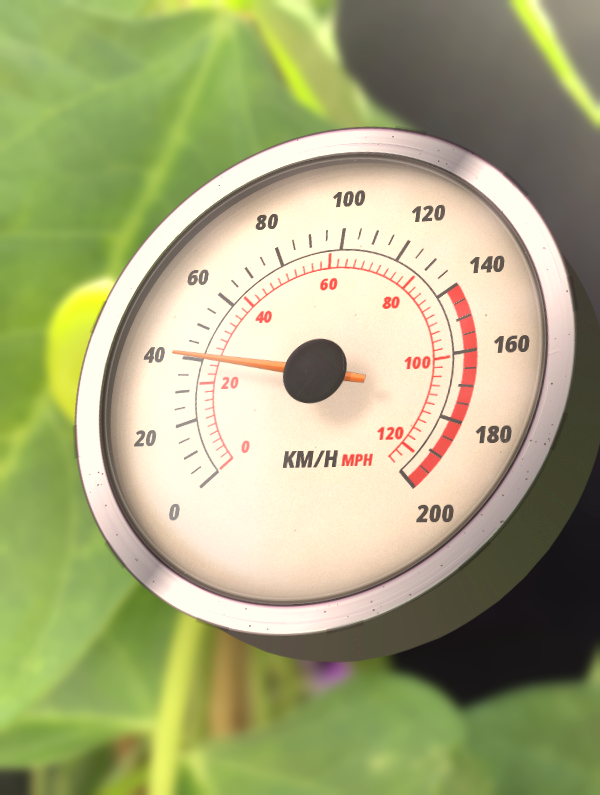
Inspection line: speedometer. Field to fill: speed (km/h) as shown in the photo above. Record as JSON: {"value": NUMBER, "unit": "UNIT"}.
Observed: {"value": 40, "unit": "km/h"}
